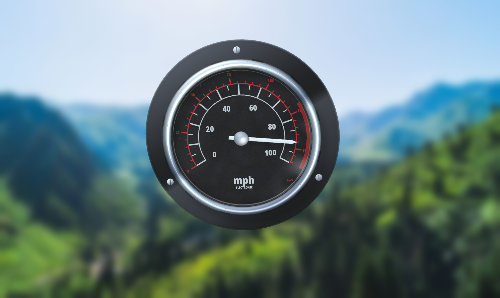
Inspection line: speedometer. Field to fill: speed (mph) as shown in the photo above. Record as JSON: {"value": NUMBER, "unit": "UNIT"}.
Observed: {"value": 90, "unit": "mph"}
